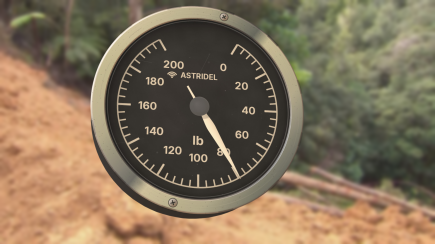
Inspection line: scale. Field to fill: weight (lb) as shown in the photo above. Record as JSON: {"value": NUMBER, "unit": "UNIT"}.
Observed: {"value": 80, "unit": "lb"}
